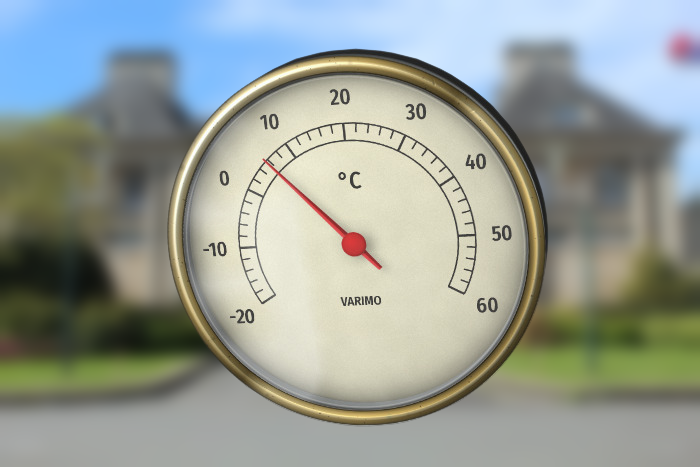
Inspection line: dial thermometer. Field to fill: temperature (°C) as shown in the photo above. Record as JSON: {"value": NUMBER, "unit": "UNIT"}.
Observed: {"value": 6, "unit": "°C"}
